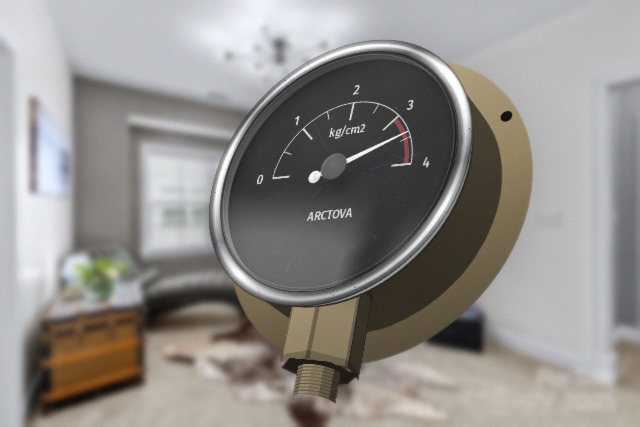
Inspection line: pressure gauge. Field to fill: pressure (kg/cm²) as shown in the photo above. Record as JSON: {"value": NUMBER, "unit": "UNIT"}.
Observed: {"value": 3.5, "unit": "kg/cm²"}
